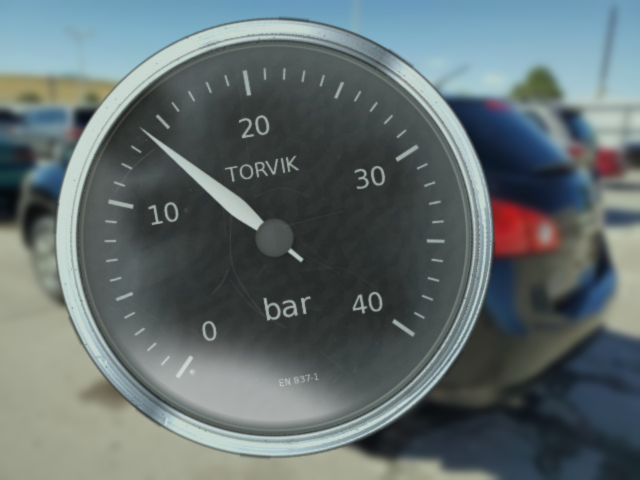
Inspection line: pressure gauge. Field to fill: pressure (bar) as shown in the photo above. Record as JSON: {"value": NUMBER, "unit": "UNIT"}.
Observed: {"value": 14, "unit": "bar"}
